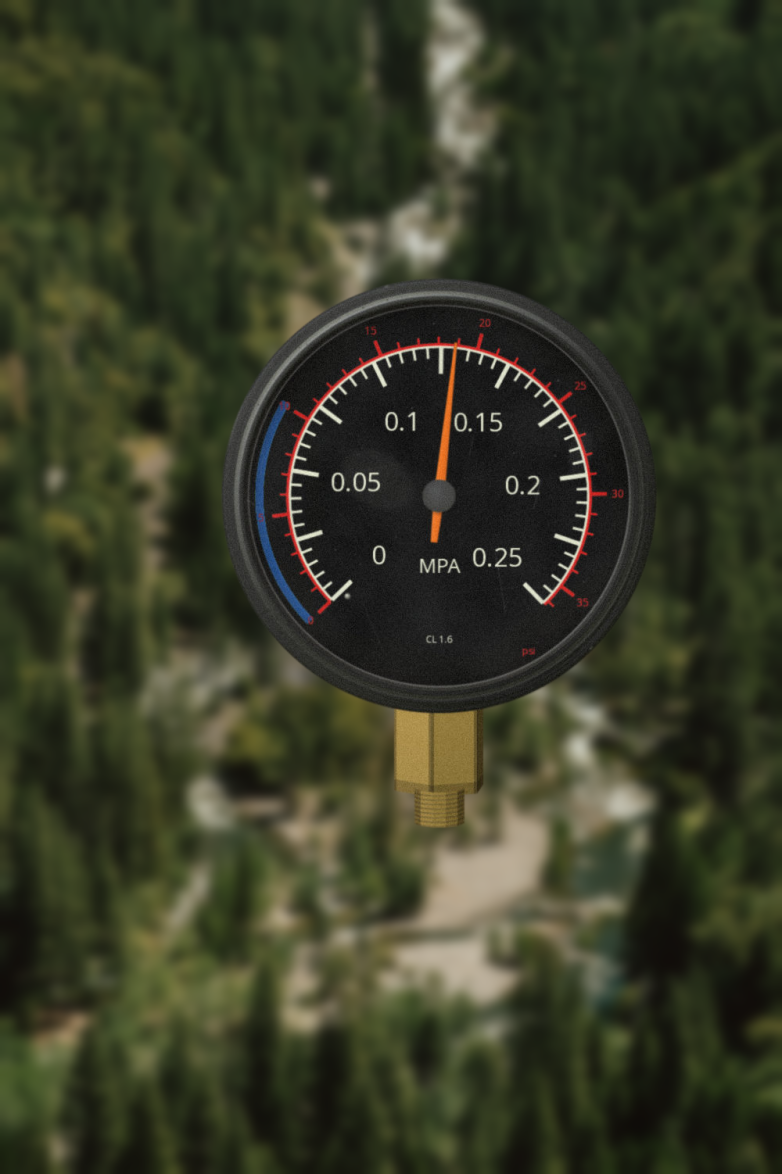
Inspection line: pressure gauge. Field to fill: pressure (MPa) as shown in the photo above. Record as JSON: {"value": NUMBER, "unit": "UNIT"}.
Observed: {"value": 0.13, "unit": "MPa"}
